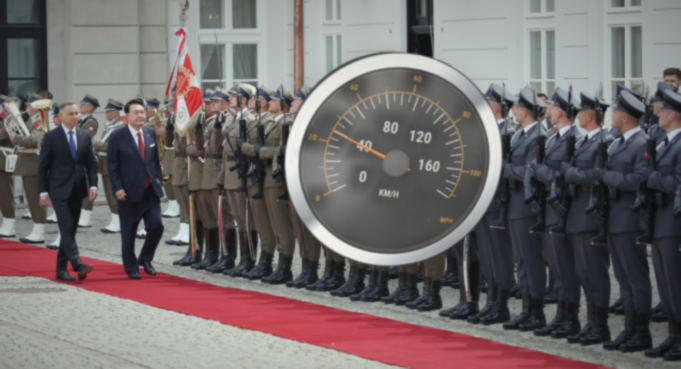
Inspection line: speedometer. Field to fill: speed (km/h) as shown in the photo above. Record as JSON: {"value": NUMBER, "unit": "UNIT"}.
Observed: {"value": 40, "unit": "km/h"}
